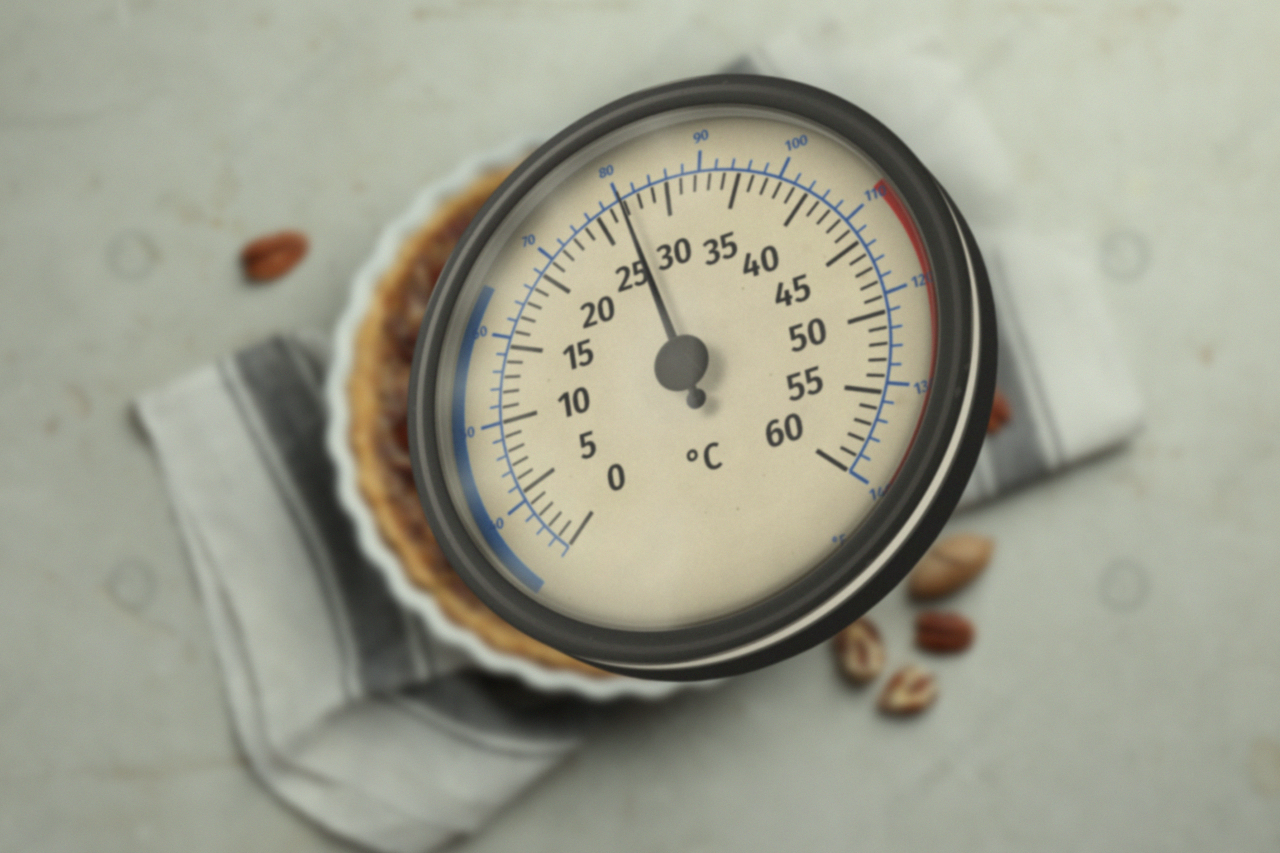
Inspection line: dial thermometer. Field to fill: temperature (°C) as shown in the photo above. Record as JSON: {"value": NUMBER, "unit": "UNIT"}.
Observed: {"value": 27, "unit": "°C"}
